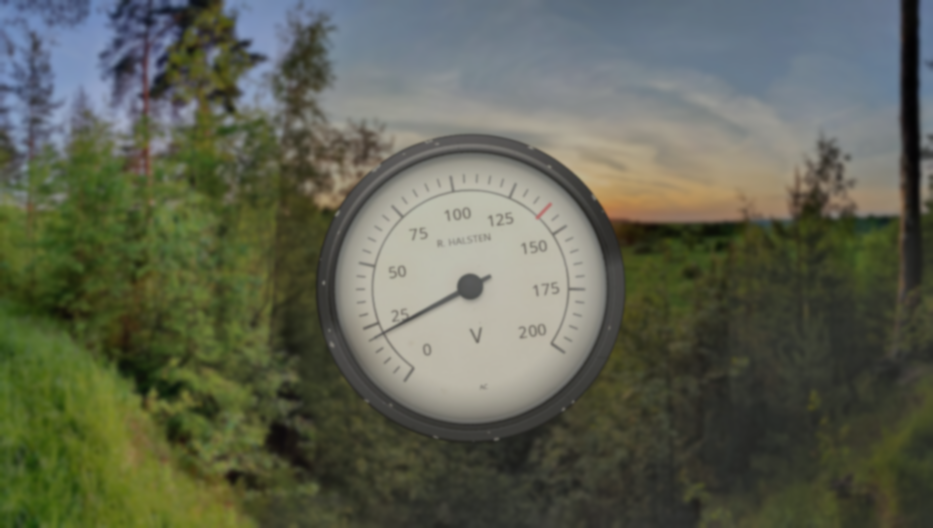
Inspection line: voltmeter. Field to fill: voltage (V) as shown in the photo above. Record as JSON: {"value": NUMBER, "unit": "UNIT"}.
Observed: {"value": 20, "unit": "V"}
